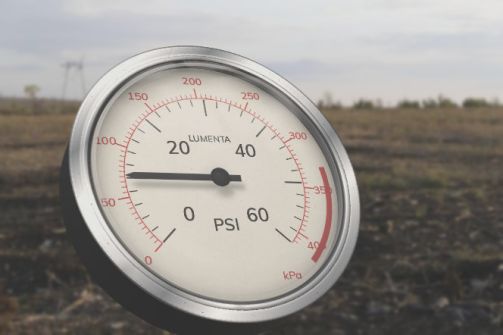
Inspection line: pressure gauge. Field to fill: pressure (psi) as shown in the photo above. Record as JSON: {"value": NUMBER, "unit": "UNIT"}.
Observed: {"value": 10, "unit": "psi"}
